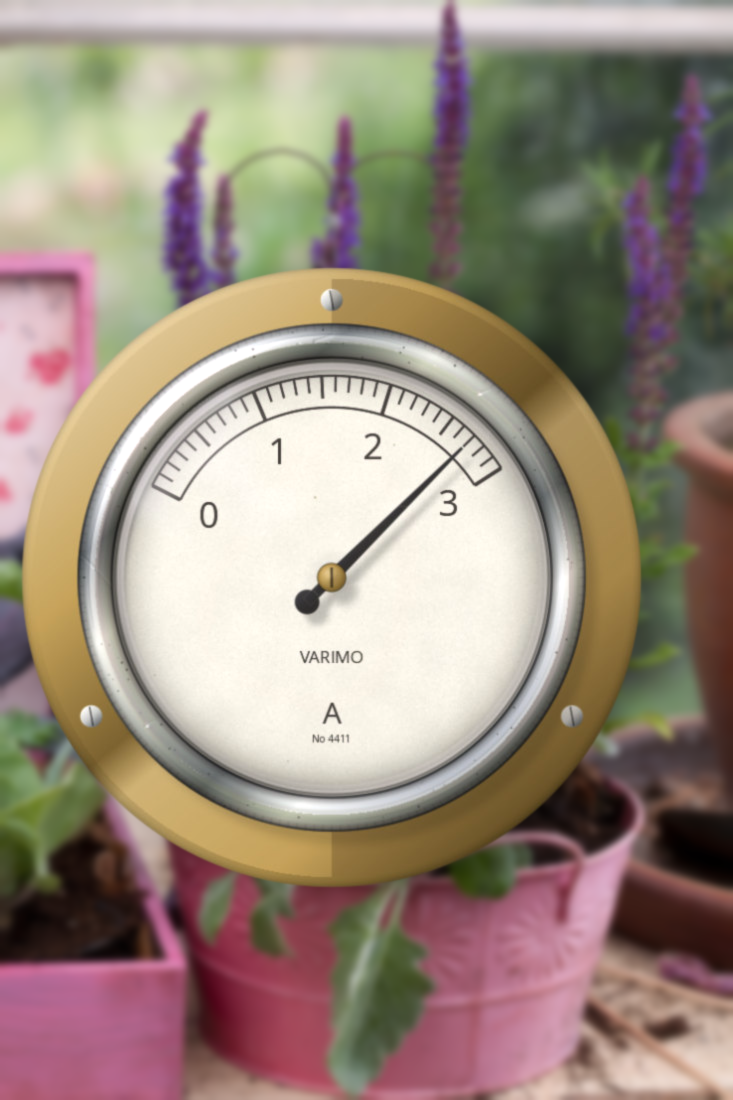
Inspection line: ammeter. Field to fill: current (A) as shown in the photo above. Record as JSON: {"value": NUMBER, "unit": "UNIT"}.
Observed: {"value": 2.7, "unit": "A"}
